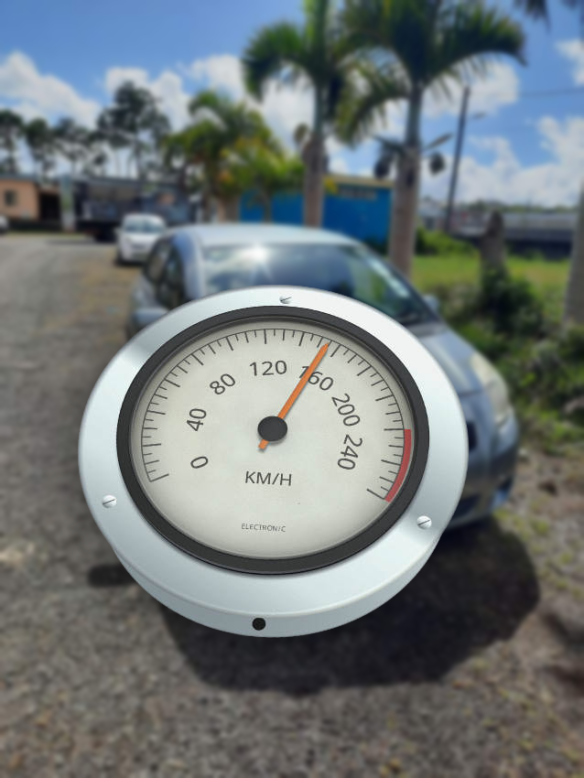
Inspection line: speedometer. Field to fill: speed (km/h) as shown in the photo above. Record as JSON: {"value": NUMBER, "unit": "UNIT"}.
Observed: {"value": 155, "unit": "km/h"}
